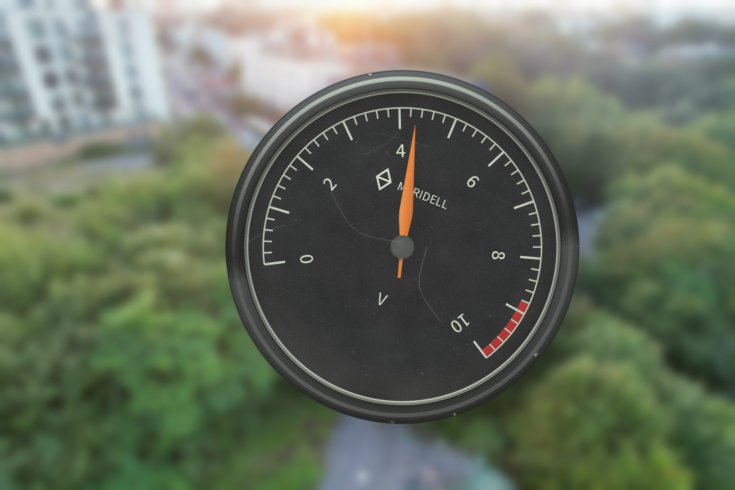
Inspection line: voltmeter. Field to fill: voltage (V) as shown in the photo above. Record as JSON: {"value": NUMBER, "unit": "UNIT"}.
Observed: {"value": 4.3, "unit": "V"}
